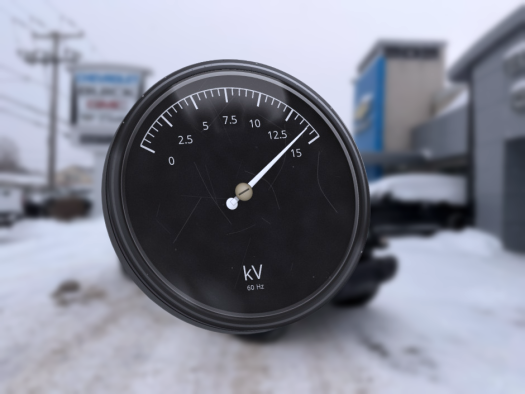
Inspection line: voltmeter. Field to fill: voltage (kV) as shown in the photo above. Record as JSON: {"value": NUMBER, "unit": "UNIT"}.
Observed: {"value": 14, "unit": "kV"}
